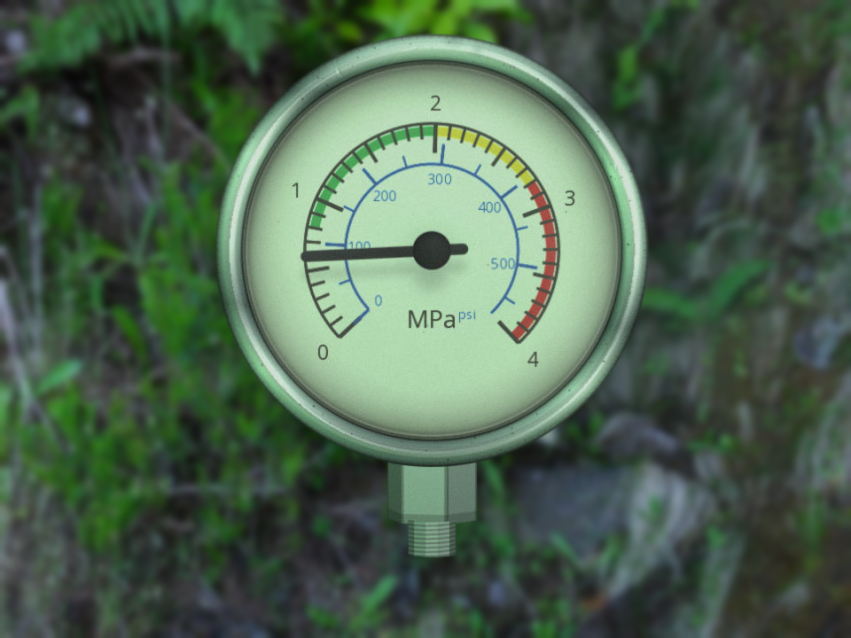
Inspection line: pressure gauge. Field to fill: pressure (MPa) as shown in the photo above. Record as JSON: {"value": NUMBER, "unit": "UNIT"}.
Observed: {"value": 0.6, "unit": "MPa"}
